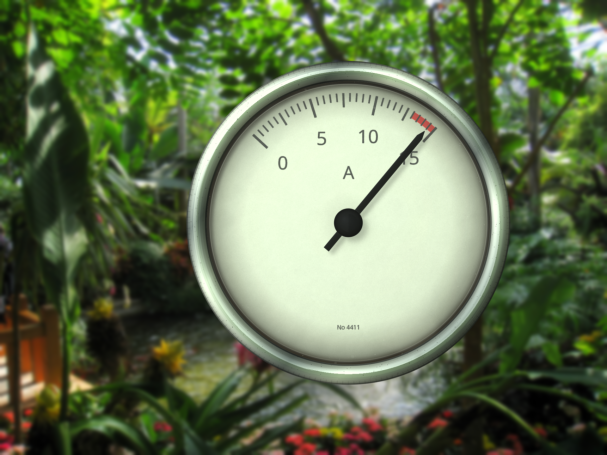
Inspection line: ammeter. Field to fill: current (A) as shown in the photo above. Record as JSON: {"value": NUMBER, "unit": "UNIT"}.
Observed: {"value": 14.5, "unit": "A"}
